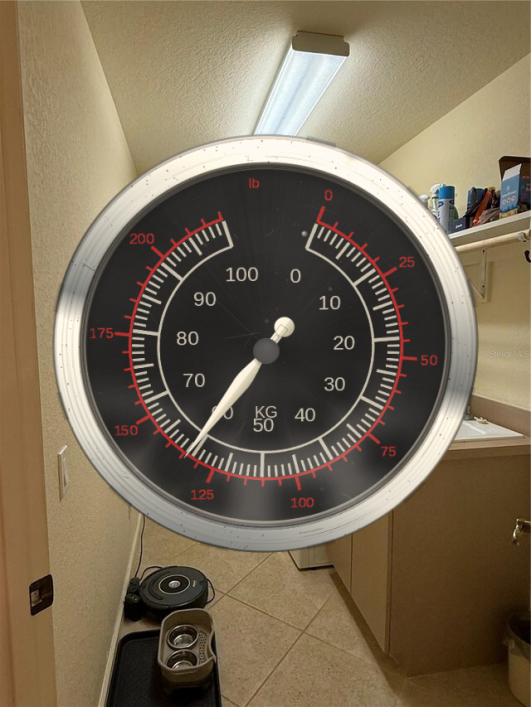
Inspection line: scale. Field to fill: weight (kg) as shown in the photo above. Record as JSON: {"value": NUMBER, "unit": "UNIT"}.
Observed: {"value": 61, "unit": "kg"}
